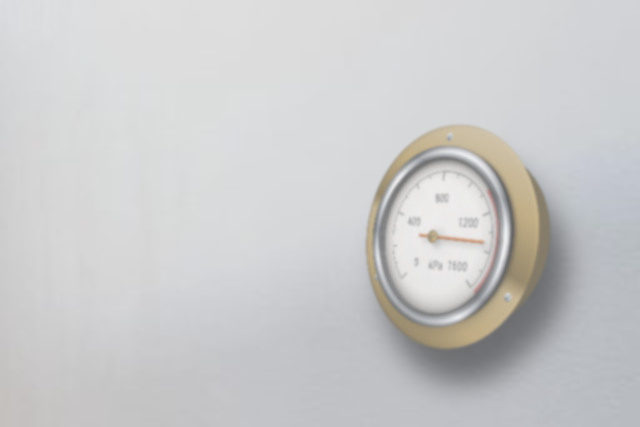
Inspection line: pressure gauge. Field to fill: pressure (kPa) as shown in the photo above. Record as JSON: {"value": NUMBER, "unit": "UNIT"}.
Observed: {"value": 1350, "unit": "kPa"}
